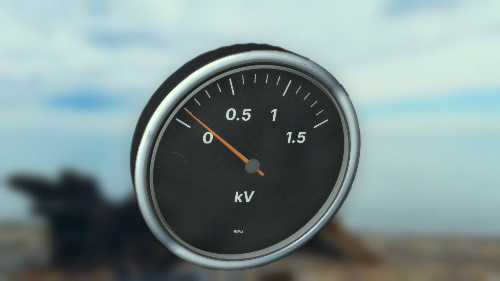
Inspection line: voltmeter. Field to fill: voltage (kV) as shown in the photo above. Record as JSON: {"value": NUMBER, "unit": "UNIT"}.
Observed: {"value": 0.1, "unit": "kV"}
